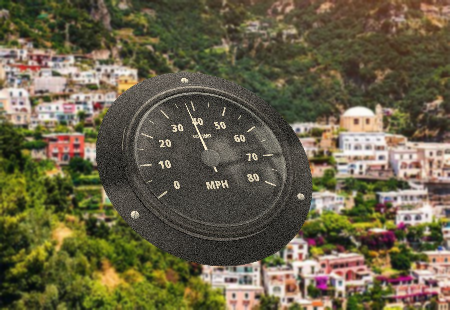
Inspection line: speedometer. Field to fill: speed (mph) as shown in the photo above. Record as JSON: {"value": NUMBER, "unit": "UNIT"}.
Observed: {"value": 37.5, "unit": "mph"}
